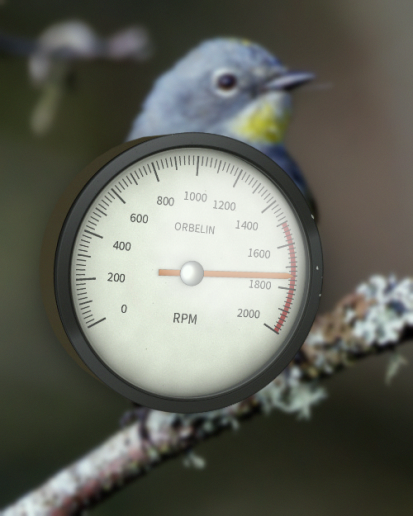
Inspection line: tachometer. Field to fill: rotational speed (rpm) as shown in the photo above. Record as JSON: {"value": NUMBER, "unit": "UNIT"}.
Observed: {"value": 1740, "unit": "rpm"}
